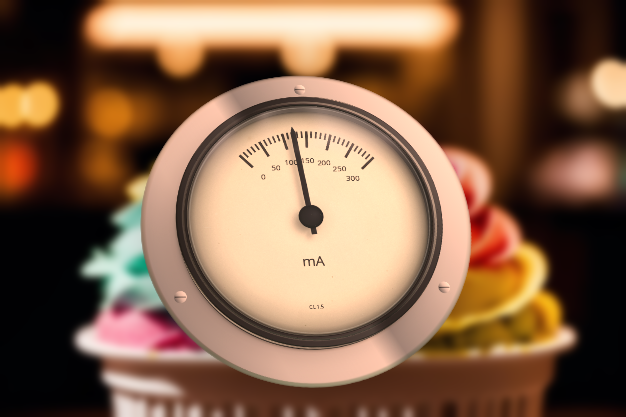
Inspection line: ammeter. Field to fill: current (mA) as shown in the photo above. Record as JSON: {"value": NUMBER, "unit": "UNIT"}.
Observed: {"value": 120, "unit": "mA"}
